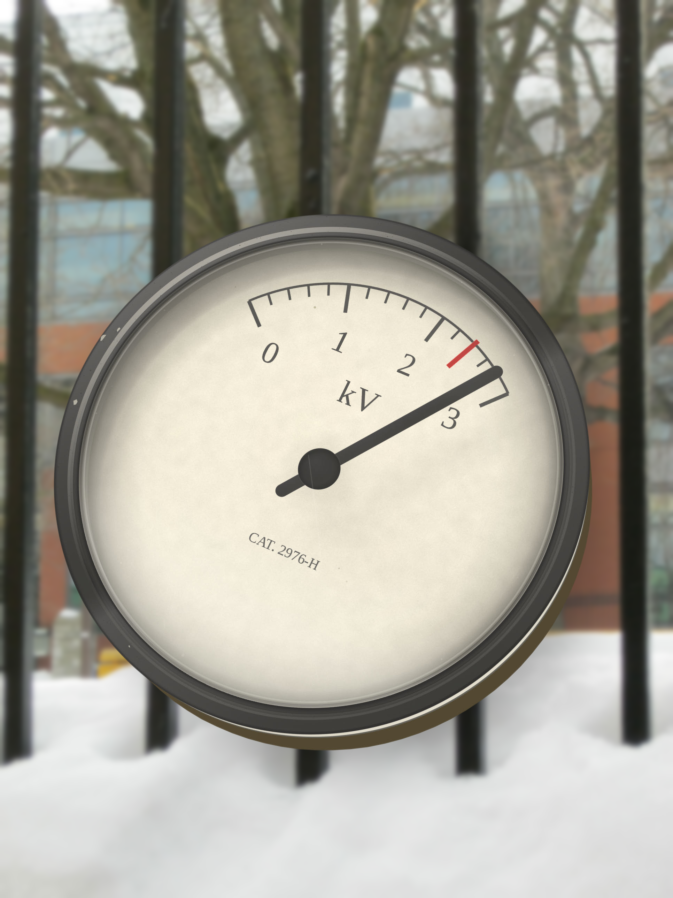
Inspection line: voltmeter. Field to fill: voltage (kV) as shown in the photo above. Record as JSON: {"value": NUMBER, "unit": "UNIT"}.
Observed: {"value": 2.8, "unit": "kV"}
